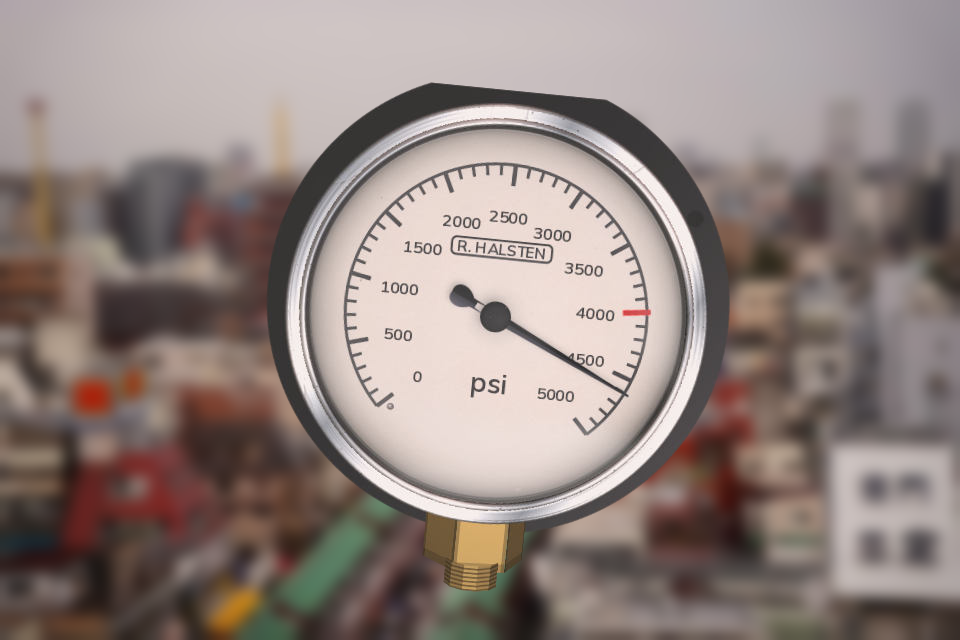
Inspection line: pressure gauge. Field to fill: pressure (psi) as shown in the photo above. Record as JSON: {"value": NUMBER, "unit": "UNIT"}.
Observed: {"value": 4600, "unit": "psi"}
